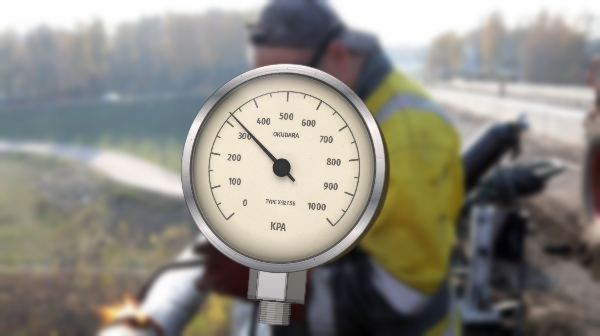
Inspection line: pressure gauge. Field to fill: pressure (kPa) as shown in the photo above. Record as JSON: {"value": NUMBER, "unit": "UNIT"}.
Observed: {"value": 325, "unit": "kPa"}
